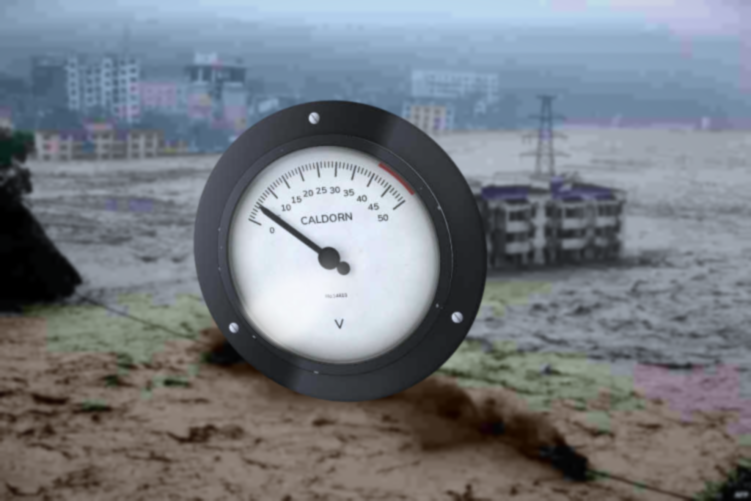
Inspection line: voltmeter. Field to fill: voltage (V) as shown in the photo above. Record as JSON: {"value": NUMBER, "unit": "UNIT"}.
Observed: {"value": 5, "unit": "V"}
